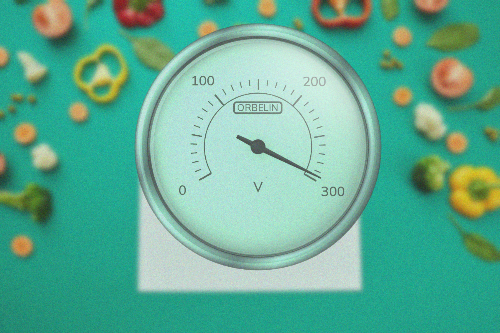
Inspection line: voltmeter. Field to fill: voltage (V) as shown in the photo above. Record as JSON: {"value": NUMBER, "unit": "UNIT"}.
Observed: {"value": 295, "unit": "V"}
